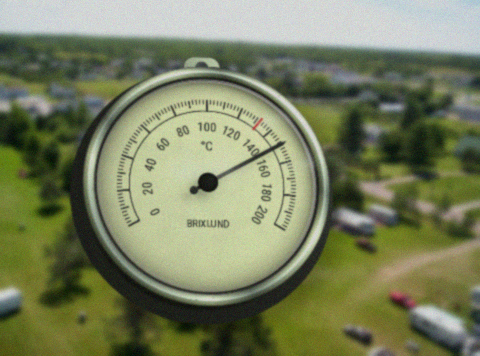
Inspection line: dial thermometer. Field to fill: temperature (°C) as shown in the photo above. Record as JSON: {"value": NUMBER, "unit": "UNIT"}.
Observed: {"value": 150, "unit": "°C"}
